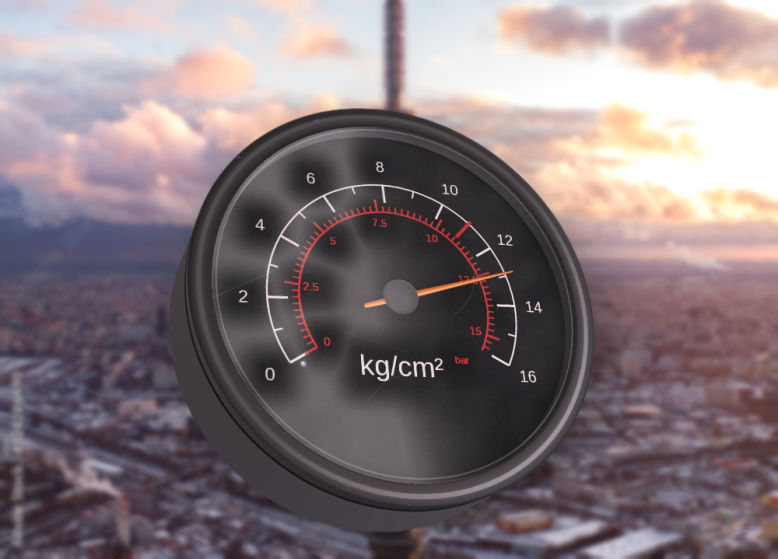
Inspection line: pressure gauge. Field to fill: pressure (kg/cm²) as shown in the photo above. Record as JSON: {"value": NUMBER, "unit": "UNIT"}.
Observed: {"value": 13, "unit": "kg/cm²"}
